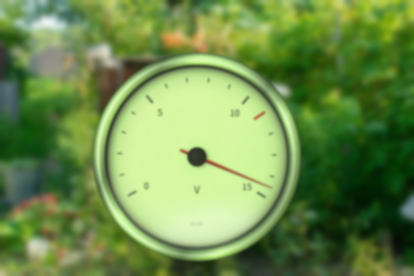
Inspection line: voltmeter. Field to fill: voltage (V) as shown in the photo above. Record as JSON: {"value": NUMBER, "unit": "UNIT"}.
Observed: {"value": 14.5, "unit": "V"}
